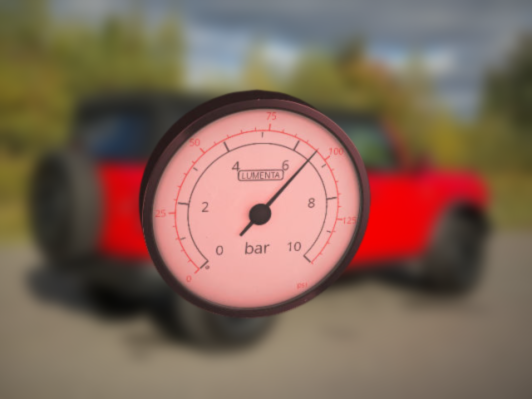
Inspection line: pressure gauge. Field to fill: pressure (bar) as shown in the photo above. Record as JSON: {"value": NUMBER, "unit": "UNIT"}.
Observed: {"value": 6.5, "unit": "bar"}
